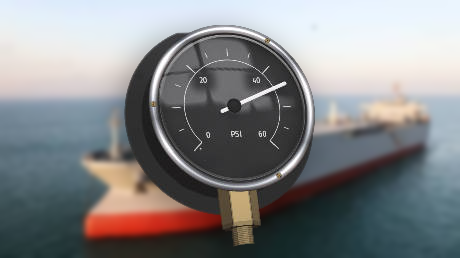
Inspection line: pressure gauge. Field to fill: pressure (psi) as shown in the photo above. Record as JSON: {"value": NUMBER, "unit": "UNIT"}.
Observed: {"value": 45, "unit": "psi"}
